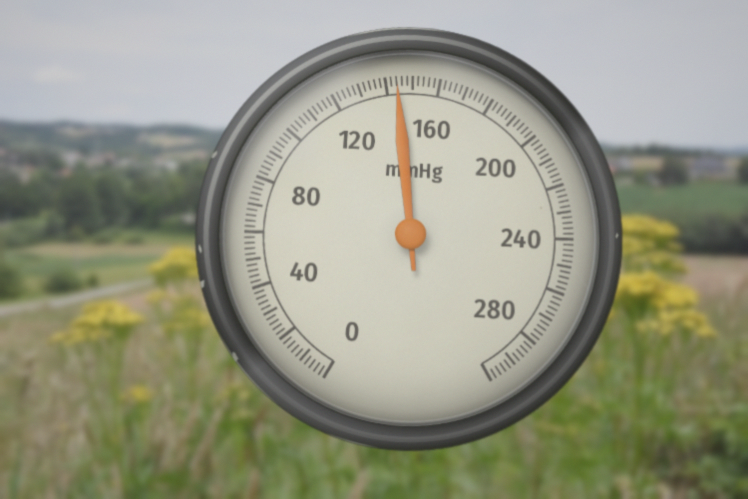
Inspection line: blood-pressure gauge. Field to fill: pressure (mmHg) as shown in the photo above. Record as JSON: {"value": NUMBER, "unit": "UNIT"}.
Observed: {"value": 144, "unit": "mmHg"}
